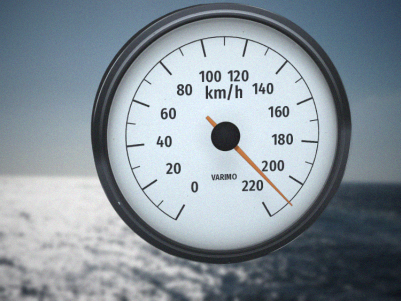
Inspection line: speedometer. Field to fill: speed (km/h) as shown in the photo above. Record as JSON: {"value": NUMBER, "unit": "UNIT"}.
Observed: {"value": 210, "unit": "km/h"}
